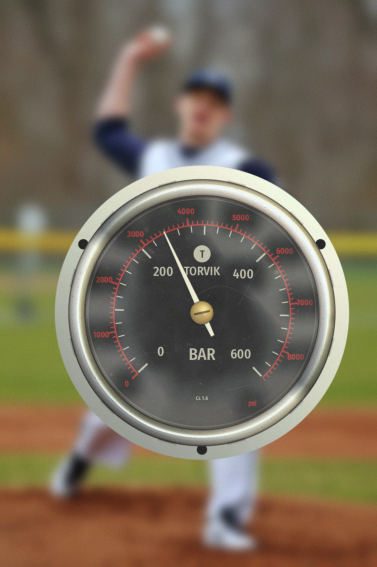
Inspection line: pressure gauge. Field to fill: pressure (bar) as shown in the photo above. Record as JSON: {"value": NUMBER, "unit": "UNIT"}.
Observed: {"value": 240, "unit": "bar"}
